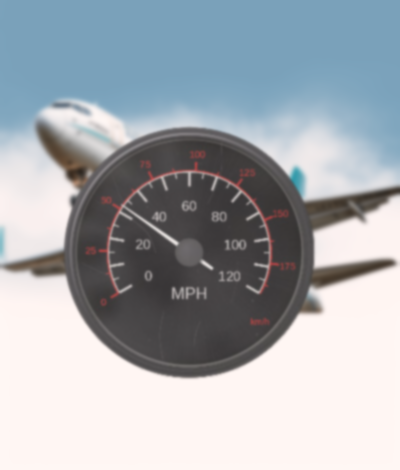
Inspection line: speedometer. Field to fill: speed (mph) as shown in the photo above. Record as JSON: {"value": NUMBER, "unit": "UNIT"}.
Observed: {"value": 32.5, "unit": "mph"}
